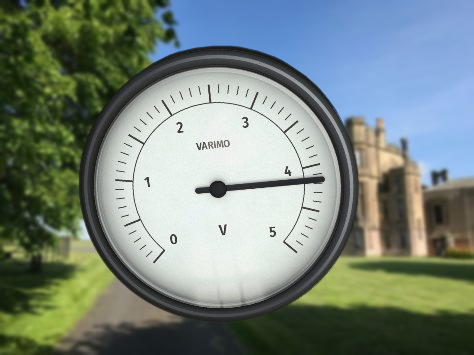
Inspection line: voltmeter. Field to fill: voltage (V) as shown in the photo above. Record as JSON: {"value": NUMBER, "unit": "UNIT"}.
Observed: {"value": 4.15, "unit": "V"}
